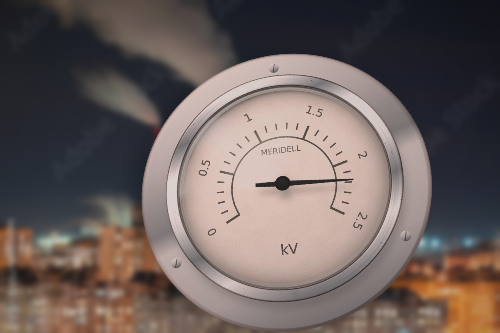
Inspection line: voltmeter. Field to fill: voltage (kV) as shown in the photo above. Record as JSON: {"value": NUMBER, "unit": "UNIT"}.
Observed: {"value": 2.2, "unit": "kV"}
